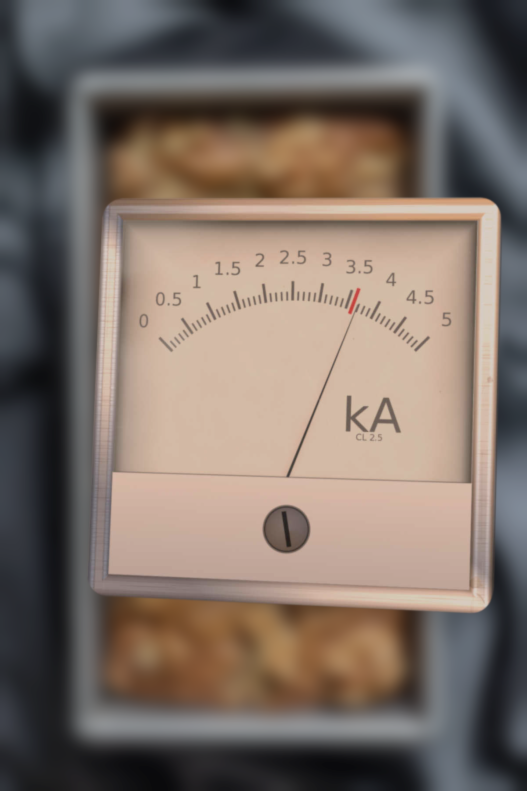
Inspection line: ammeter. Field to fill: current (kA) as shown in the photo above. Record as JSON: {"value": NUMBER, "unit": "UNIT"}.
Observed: {"value": 3.7, "unit": "kA"}
